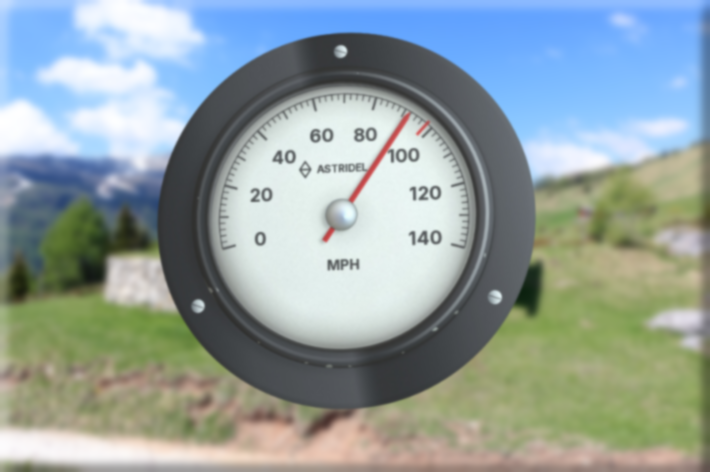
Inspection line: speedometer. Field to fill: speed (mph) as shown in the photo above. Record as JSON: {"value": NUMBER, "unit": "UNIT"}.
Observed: {"value": 92, "unit": "mph"}
